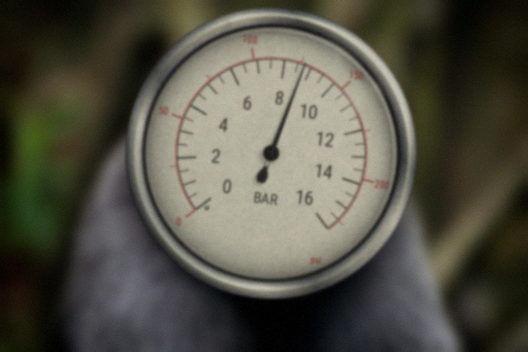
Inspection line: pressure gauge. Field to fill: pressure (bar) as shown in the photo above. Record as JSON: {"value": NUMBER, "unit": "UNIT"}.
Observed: {"value": 8.75, "unit": "bar"}
